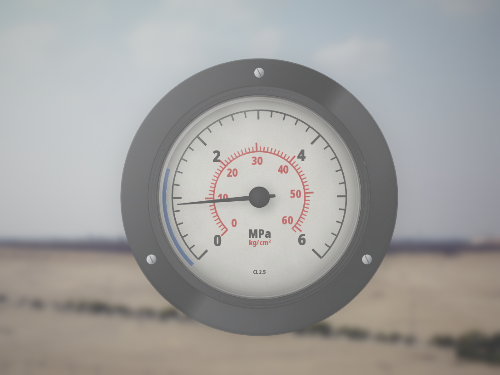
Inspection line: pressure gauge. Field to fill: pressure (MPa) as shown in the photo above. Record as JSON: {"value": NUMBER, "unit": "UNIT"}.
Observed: {"value": 0.9, "unit": "MPa"}
